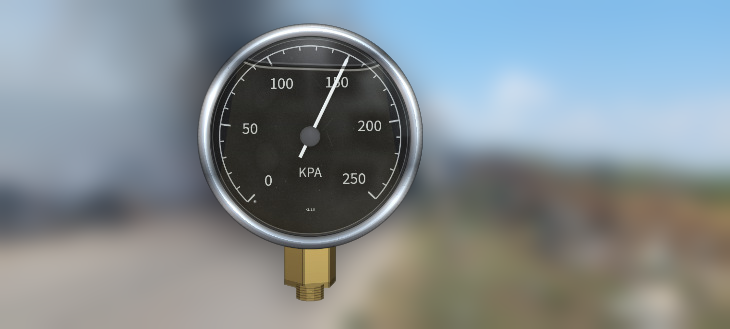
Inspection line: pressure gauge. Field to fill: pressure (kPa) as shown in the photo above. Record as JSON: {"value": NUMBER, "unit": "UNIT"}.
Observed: {"value": 150, "unit": "kPa"}
